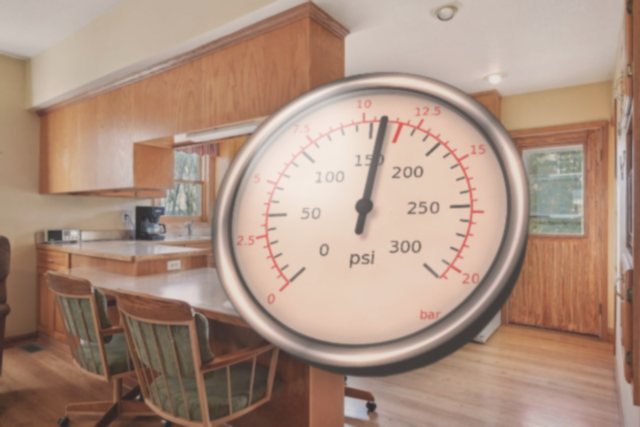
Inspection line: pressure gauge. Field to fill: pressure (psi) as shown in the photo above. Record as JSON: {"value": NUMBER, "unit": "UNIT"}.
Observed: {"value": 160, "unit": "psi"}
